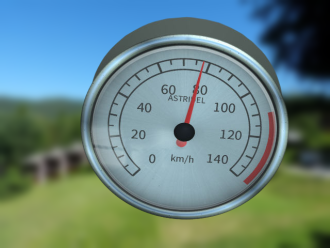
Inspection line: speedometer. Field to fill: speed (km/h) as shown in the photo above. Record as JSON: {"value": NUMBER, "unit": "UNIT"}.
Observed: {"value": 77.5, "unit": "km/h"}
